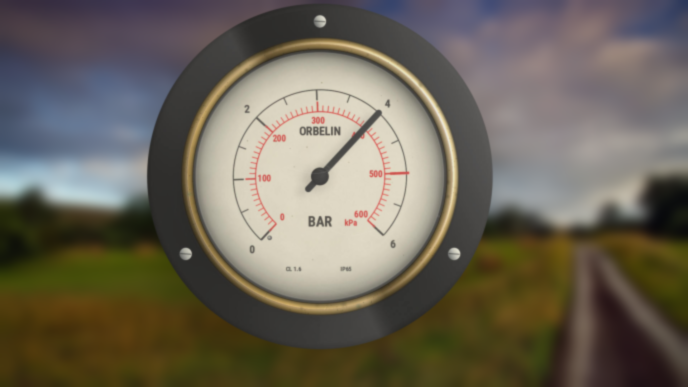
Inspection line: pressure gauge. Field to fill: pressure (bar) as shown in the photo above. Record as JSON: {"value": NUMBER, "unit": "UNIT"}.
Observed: {"value": 4, "unit": "bar"}
